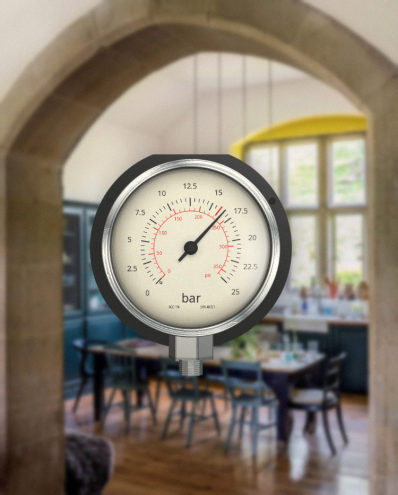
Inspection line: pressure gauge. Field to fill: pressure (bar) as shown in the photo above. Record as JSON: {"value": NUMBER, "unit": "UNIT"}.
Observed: {"value": 16.5, "unit": "bar"}
